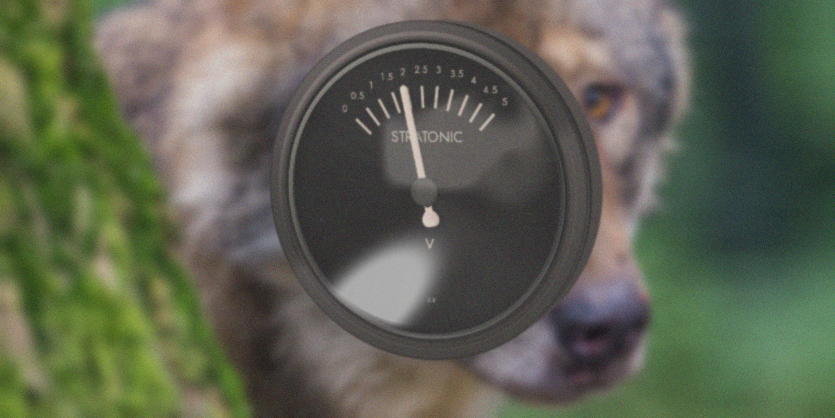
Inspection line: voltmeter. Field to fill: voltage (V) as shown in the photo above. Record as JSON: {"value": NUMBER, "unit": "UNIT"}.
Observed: {"value": 2, "unit": "V"}
